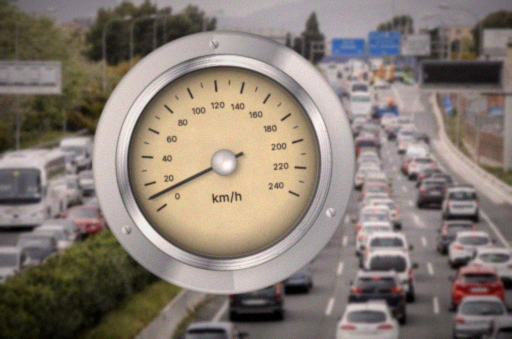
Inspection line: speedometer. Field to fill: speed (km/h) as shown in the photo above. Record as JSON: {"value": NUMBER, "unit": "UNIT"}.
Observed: {"value": 10, "unit": "km/h"}
